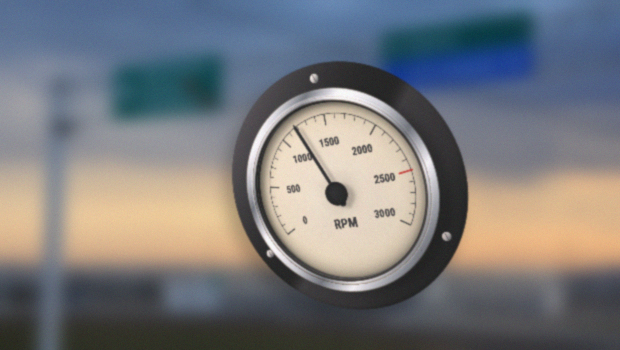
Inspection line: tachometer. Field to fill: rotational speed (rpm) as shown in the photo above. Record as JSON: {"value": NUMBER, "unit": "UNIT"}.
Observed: {"value": 1200, "unit": "rpm"}
